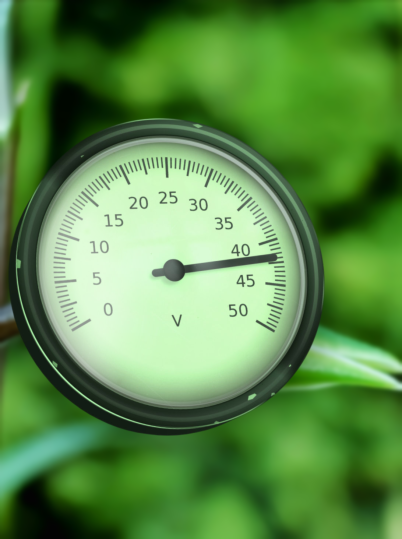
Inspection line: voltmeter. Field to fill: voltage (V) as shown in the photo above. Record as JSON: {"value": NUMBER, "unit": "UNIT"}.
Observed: {"value": 42, "unit": "V"}
